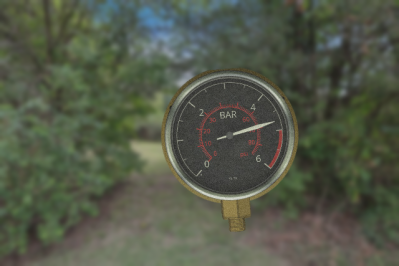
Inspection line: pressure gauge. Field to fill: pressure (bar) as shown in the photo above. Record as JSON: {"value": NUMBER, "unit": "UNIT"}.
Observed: {"value": 4.75, "unit": "bar"}
